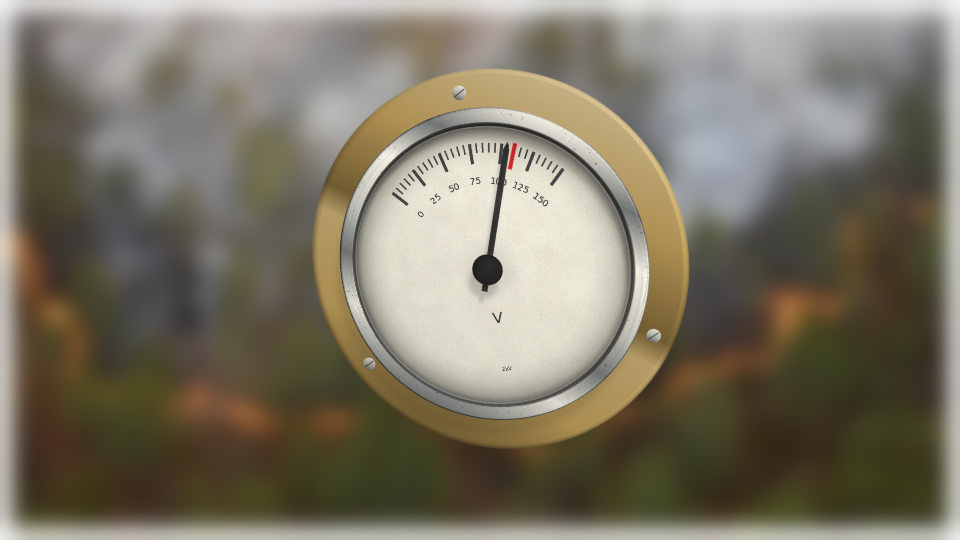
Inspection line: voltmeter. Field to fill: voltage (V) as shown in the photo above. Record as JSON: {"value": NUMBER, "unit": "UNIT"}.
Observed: {"value": 105, "unit": "V"}
